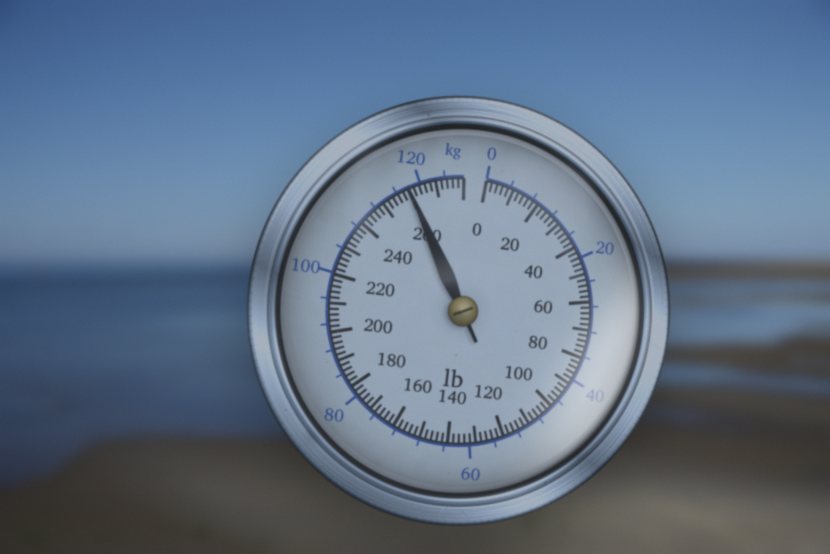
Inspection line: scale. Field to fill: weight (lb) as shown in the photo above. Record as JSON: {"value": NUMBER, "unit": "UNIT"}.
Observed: {"value": 260, "unit": "lb"}
